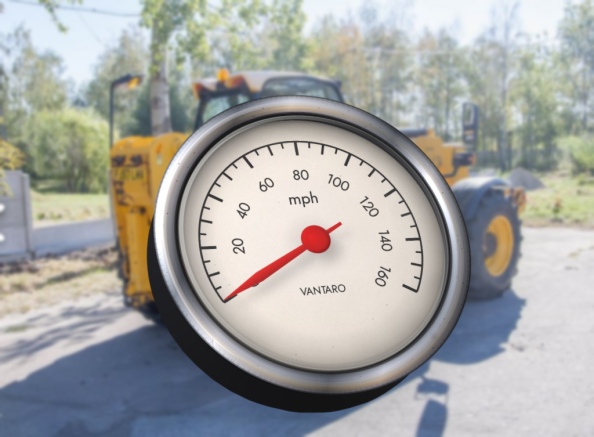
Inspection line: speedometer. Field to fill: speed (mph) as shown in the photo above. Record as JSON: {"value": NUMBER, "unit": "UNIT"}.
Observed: {"value": 0, "unit": "mph"}
